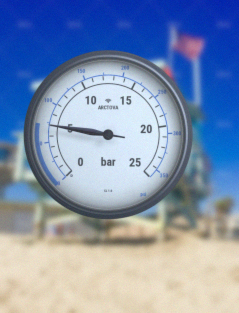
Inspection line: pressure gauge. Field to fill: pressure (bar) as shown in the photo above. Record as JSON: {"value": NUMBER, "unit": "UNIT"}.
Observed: {"value": 5, "unit": "bar"}
